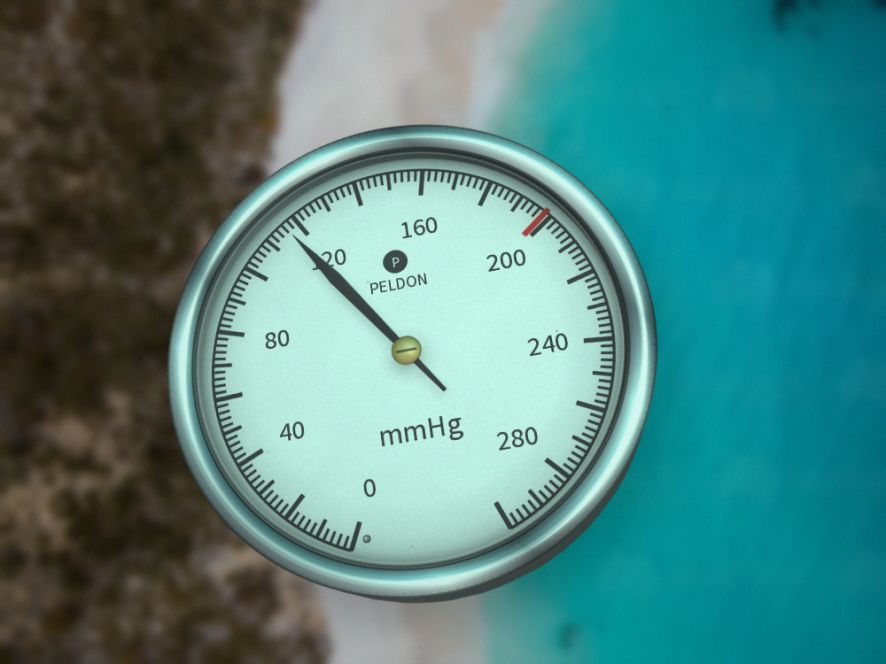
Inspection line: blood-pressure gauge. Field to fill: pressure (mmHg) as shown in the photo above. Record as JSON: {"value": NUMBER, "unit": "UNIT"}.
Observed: {"value": 116, "unit": "mmHg"}
